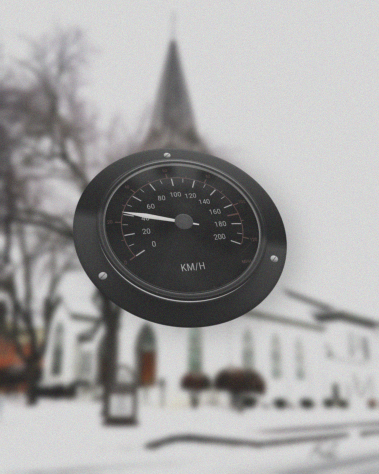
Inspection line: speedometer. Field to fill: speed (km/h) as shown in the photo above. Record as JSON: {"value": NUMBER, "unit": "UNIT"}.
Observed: {"value": 40, "unit": "km/h"}
